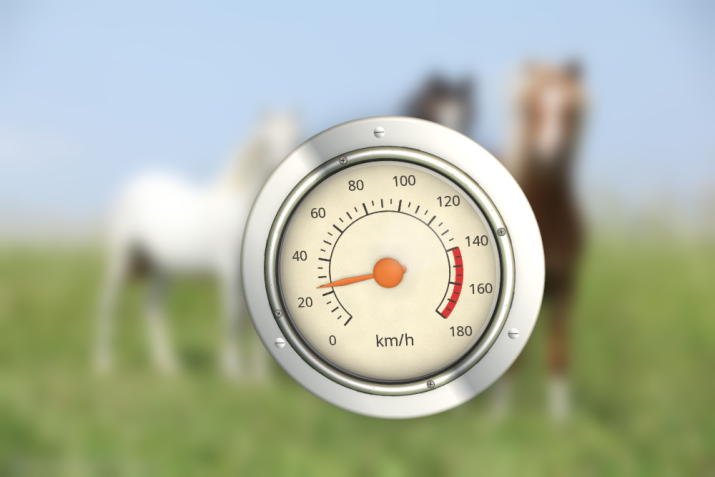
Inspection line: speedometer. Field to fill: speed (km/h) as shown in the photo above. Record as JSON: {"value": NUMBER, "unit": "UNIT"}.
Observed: {"value": 25, "unit": "km/h"}
